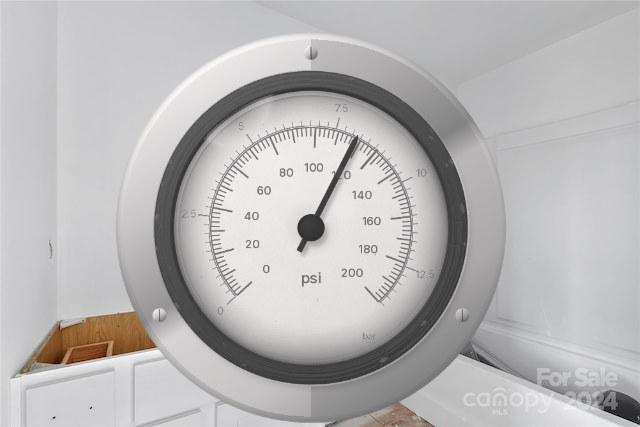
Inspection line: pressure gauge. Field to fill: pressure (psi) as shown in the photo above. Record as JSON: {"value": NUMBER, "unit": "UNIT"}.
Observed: {"value": 118, "unit": "psi"}
